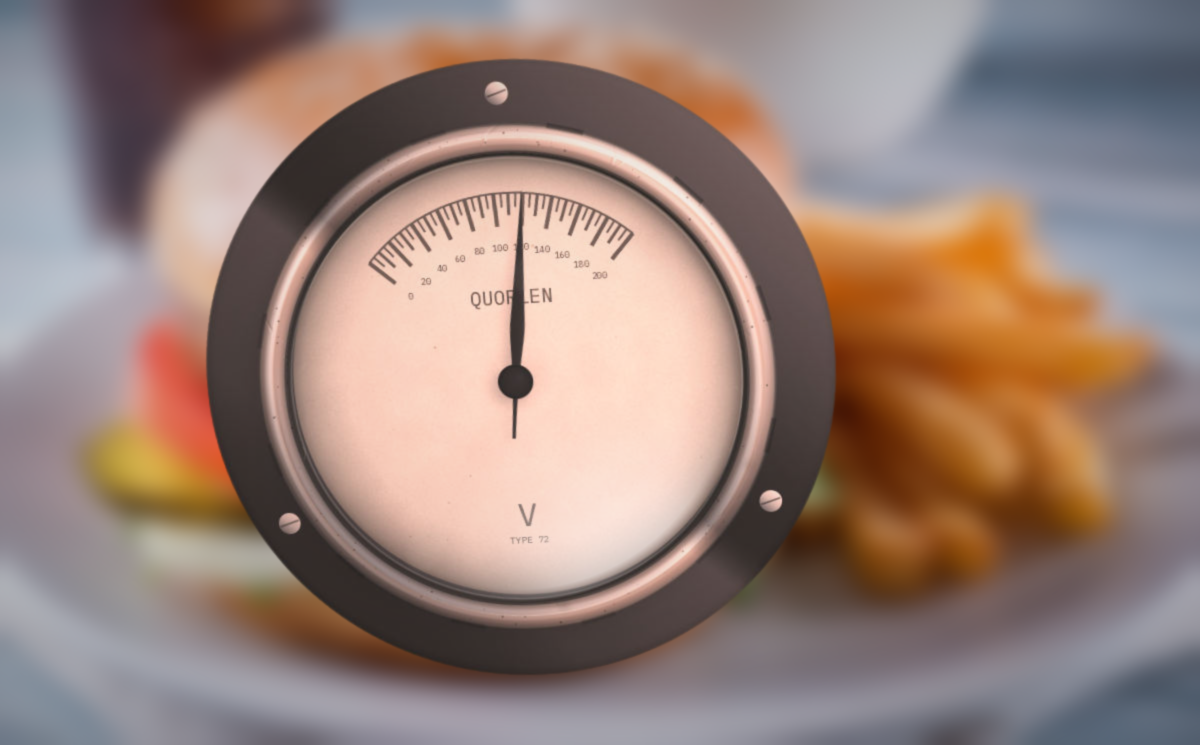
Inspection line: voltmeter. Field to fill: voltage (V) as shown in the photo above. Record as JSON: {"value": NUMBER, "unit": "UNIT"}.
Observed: {"value": 120, "unit": "V"}
